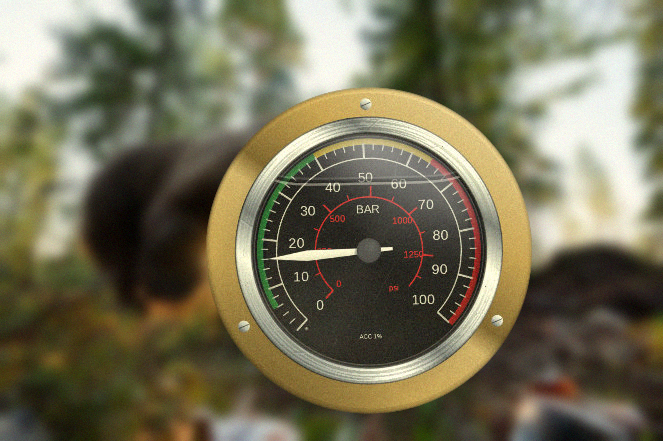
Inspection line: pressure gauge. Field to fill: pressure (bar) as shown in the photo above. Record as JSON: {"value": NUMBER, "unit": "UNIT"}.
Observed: {"value": 16, "unit": "bar"}
